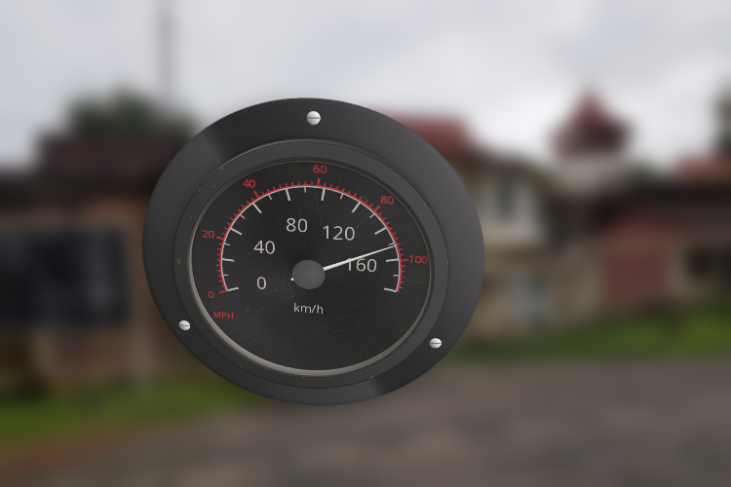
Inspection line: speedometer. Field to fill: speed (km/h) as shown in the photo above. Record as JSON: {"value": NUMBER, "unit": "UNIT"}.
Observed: {"value": 150, "unit": "km/h"}
